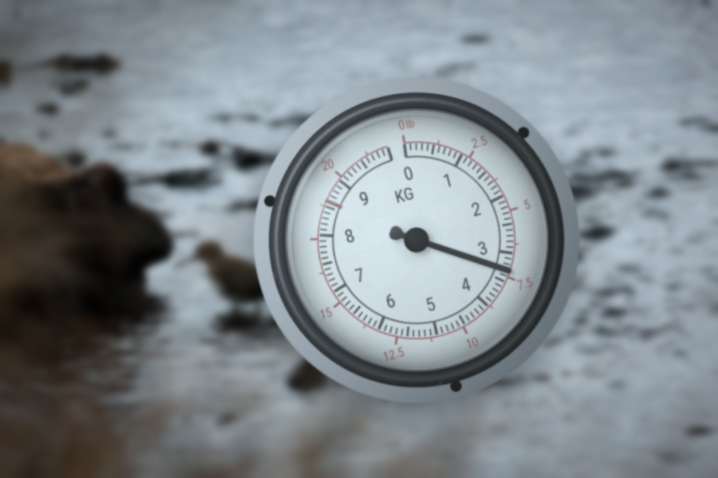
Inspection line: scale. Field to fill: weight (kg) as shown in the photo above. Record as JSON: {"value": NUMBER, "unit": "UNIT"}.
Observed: {"value": 3.3, "unit": "kg"}
